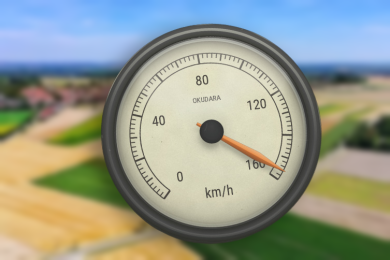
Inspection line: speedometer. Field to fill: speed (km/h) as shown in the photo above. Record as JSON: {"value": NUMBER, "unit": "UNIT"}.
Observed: {"value": 156, "unit": "km/h"}
